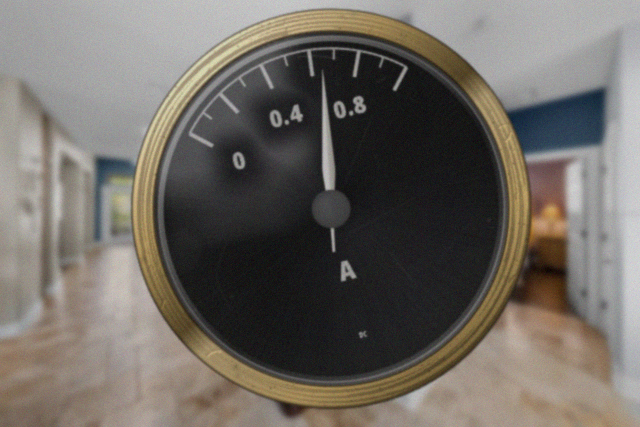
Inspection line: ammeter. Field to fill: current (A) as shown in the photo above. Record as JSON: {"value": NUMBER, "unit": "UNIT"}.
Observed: {"value": 0.65, "unit": "A"}
